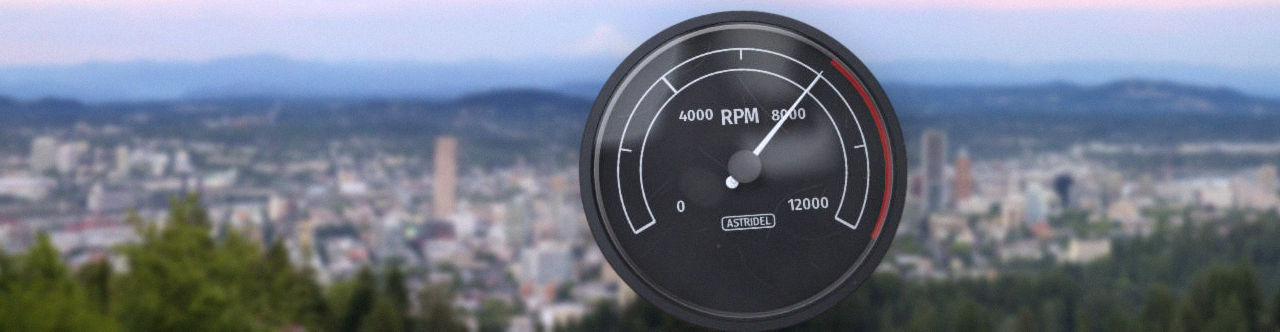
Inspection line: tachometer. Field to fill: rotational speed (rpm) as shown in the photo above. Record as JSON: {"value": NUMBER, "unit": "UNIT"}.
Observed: {"value": 8000, "unit": "rpm"}
